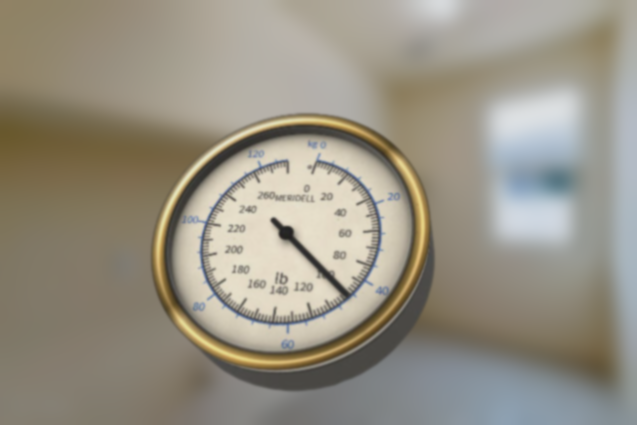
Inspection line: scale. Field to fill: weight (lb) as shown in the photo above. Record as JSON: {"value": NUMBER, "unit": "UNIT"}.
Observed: {"value": 100, "unit": "lb"}
